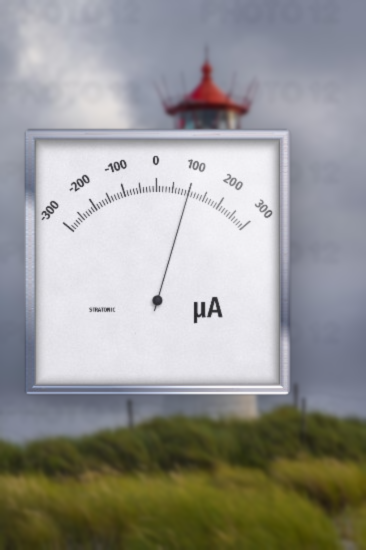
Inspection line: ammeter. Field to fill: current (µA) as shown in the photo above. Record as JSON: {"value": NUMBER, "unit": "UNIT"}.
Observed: {"value": 100, "unit": "µA"}
